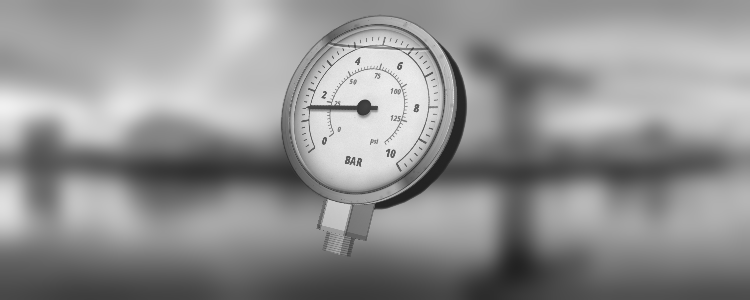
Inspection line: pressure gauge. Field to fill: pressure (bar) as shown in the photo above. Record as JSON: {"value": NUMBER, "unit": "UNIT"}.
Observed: {"value": 1.4, "unit": "bar"}
